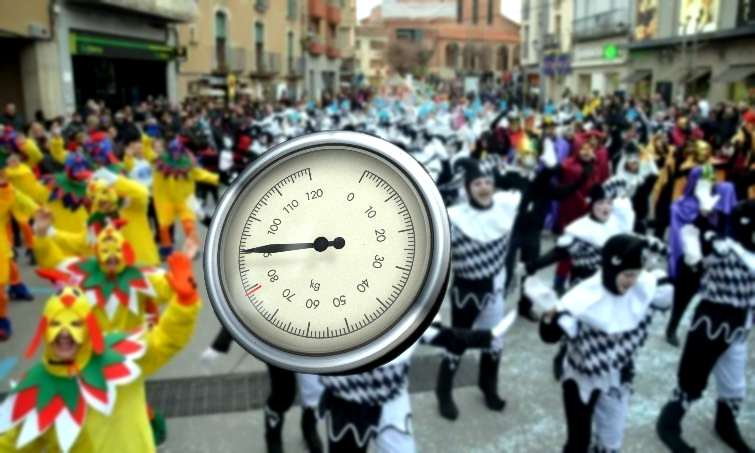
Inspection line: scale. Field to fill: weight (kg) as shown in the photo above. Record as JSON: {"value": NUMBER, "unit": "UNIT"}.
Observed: {"value": 90, "unit": "kg"}
